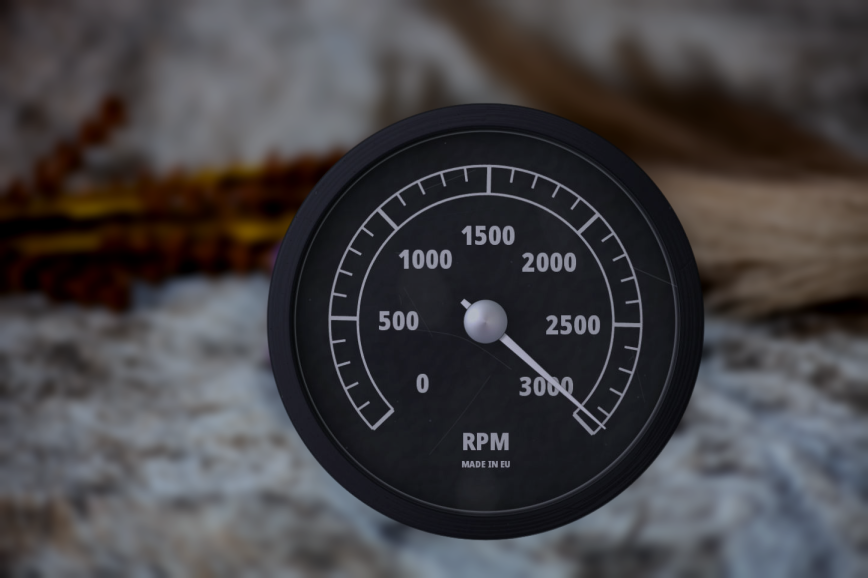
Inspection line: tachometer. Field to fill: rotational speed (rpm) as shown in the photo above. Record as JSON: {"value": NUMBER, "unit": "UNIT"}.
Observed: {"value": 2950, "unit": "rpm"}
